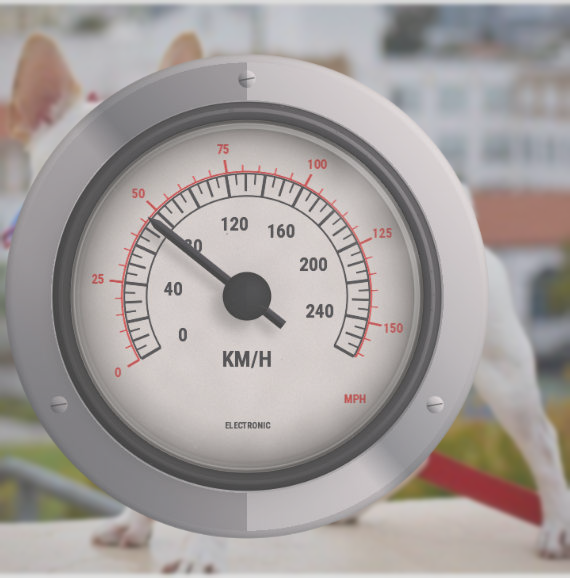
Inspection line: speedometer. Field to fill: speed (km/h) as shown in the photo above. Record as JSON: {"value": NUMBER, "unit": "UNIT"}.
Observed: {"value": 75, "unit": "km/h"}
